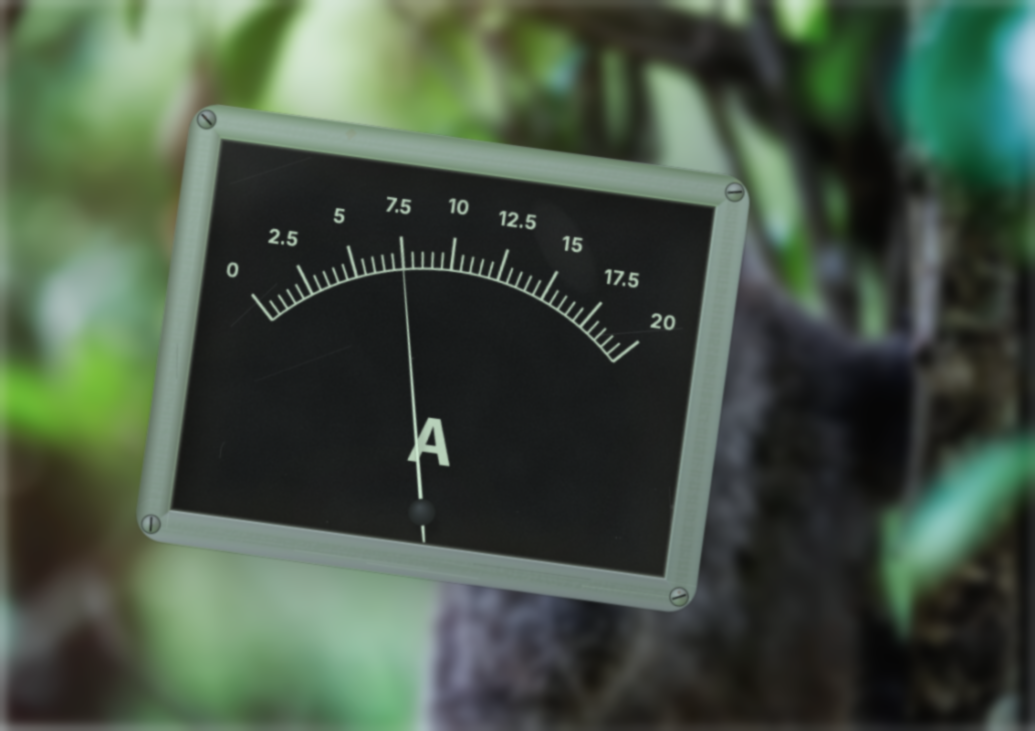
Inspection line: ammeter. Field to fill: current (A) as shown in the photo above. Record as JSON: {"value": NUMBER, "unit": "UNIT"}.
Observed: {"value": 7.5, "unit": "A"}
